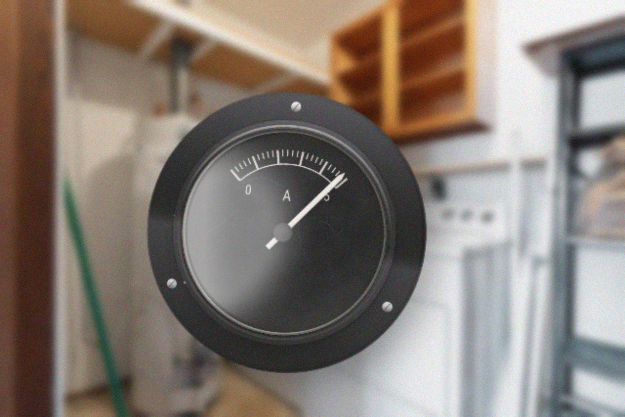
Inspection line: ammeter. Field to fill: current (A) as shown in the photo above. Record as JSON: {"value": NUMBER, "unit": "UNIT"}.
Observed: {"value": 4.8, "unit": "A"}
